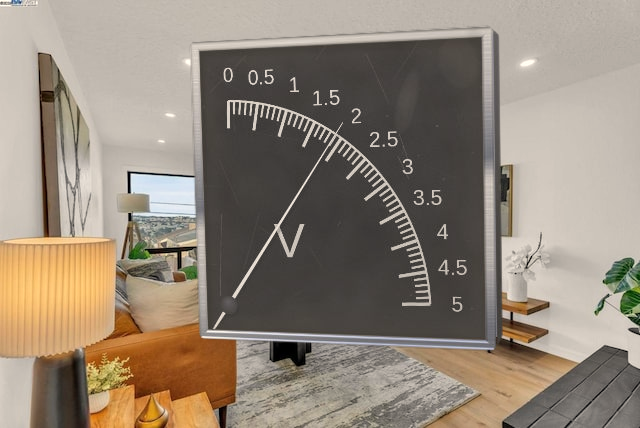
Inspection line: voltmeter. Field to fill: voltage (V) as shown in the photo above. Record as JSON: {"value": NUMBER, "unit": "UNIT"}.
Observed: {"value": 1.9, "unit": "V"}
